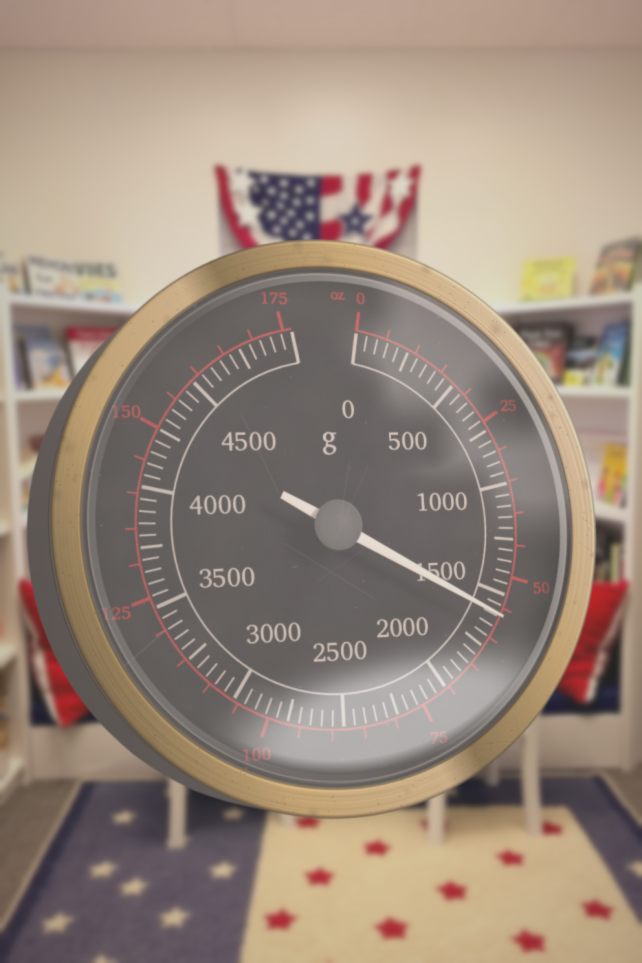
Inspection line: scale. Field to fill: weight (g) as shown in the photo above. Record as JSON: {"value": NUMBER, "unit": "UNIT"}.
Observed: {"value": 1600, "unit": "g"}
